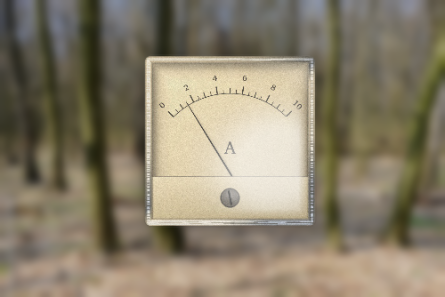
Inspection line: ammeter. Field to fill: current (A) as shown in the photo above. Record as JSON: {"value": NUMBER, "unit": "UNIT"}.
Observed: {"value": 1.5, "unit": "A"}
